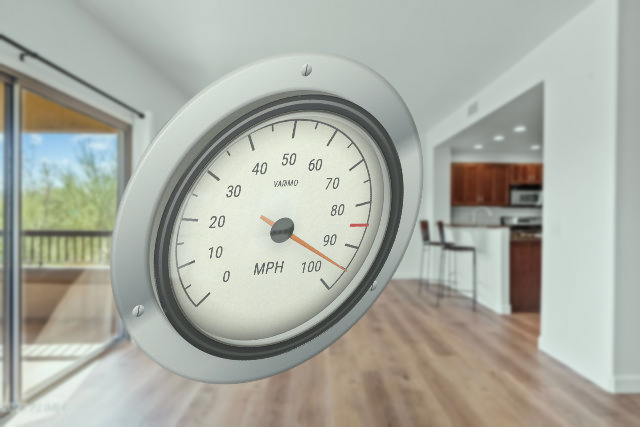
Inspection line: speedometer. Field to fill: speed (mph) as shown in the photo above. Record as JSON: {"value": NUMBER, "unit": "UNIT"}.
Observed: {"value": 95, "unit": "mph"}
